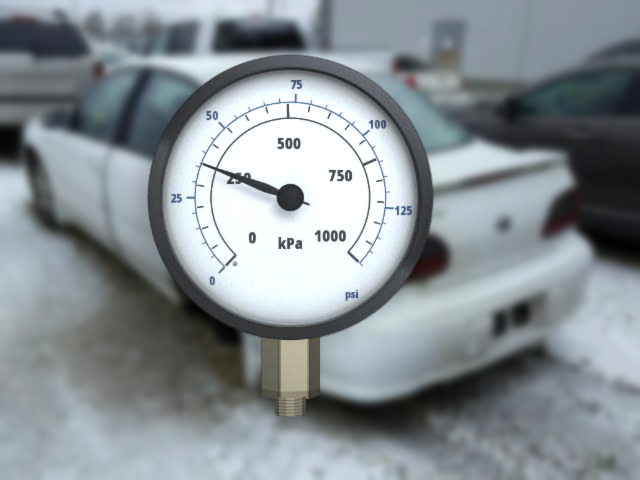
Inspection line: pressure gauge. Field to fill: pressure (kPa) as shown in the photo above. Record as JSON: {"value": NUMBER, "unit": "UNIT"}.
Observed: {"value": 250, "unit": "kPa"}
